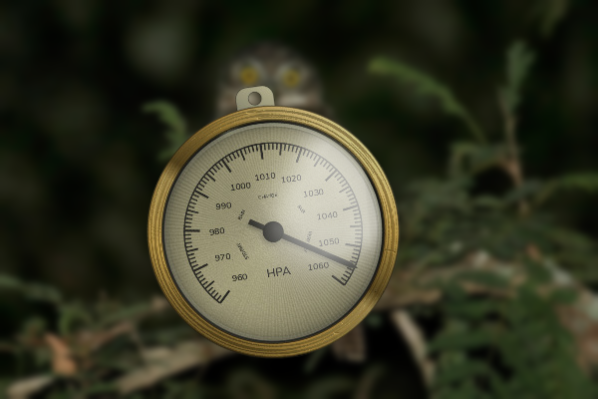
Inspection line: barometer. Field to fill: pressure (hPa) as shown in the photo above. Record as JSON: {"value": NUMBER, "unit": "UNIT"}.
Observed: {"value": 1055, "unit": "hPa"}
